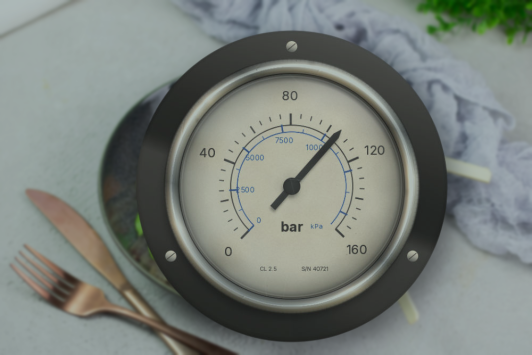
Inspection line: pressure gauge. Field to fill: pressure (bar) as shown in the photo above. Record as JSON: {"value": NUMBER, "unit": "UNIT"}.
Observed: {"value": 105, "unit": "bar"}
